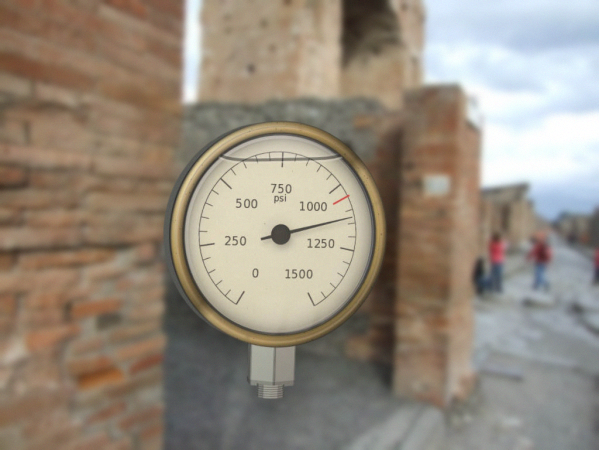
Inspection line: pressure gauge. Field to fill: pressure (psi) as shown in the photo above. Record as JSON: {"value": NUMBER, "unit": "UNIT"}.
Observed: {"value": 1125, "unit": "psi"}
